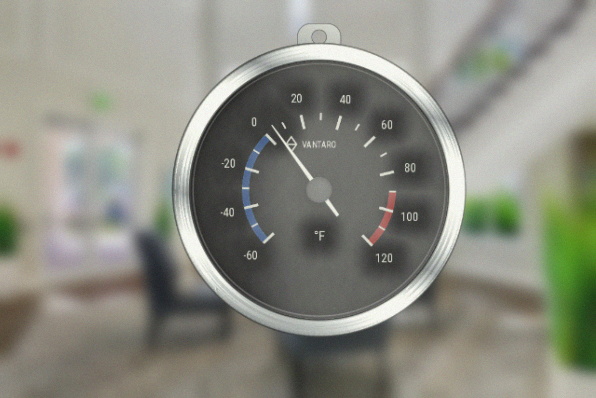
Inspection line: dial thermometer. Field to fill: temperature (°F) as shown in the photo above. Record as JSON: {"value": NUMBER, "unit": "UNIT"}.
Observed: {"value": 5, "unit": "°F"}
